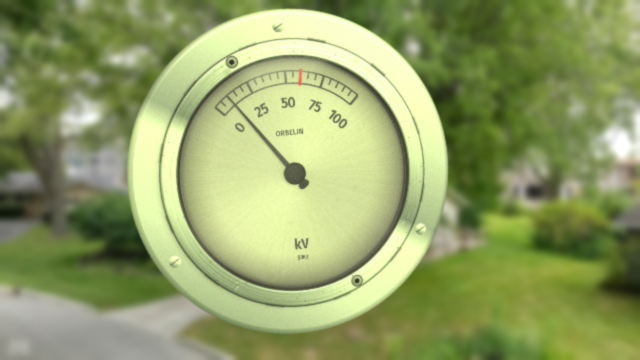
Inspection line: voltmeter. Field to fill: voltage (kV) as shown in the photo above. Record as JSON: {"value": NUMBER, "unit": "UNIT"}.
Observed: {"value": 10, "unit": "kV"}
